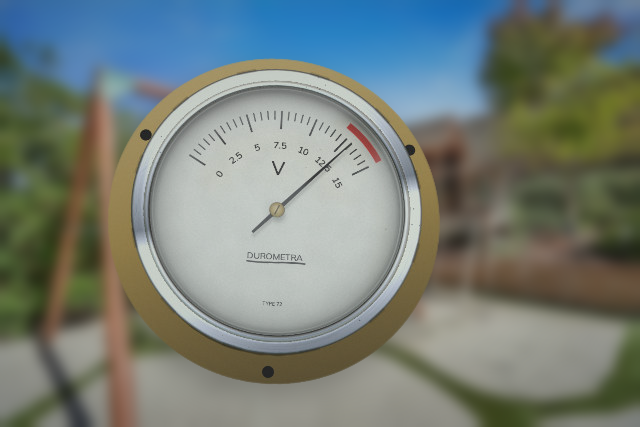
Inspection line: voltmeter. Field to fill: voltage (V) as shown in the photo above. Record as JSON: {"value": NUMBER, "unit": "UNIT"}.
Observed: {"value": 13, "unit": "V"}
